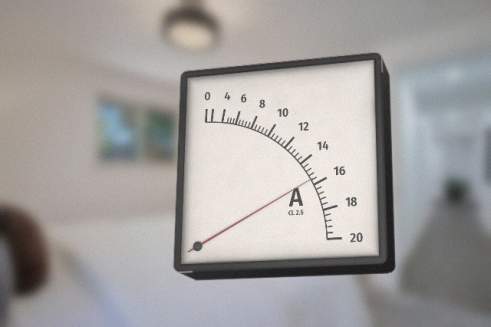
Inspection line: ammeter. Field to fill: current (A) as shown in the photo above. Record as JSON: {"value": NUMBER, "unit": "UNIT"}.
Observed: {"value": 15.6, "unit": "A"}
